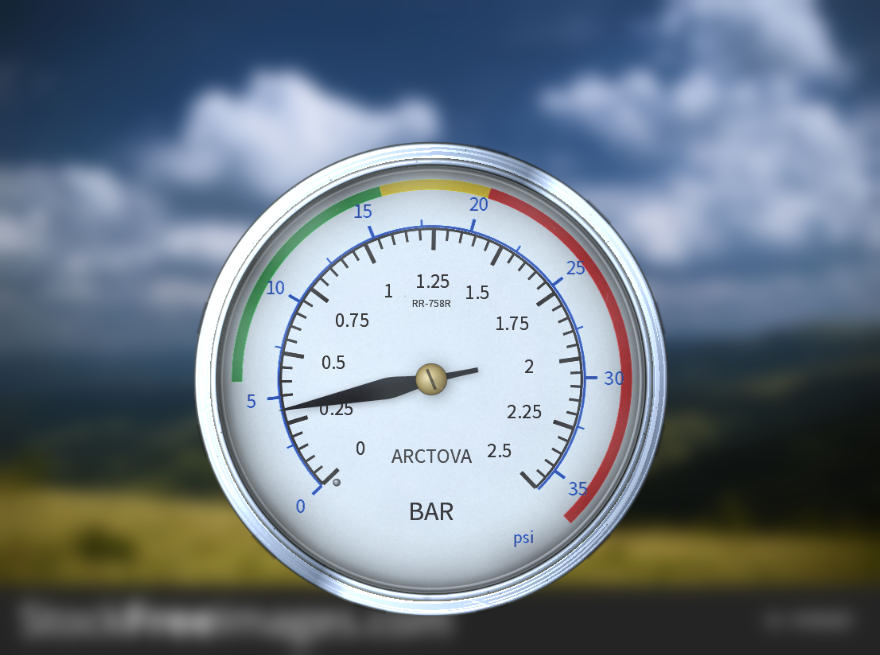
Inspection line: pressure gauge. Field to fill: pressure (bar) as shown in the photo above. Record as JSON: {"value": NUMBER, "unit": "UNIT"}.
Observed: {"value": 0.3, "unit": "bar"}
